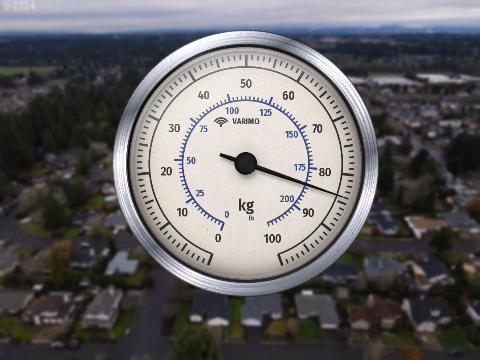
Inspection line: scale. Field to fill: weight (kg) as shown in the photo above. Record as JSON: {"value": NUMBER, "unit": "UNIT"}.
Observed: {"value": 84, "unit": "kg"}
